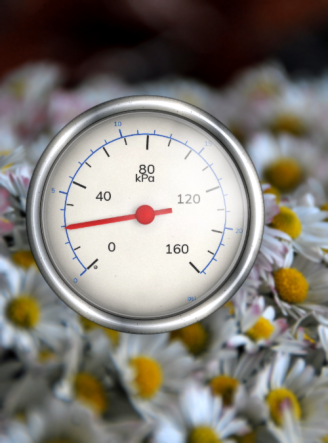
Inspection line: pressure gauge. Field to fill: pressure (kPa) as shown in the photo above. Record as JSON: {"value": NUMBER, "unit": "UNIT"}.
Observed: {"value": 20, "unit": "kPa"}
